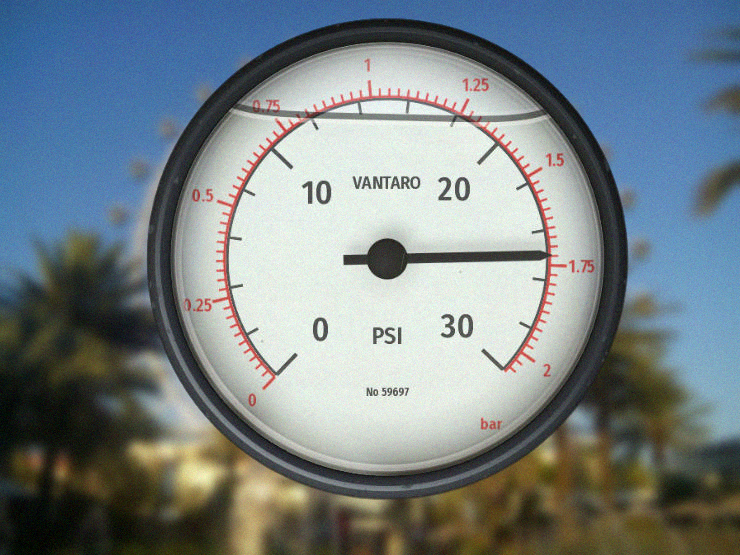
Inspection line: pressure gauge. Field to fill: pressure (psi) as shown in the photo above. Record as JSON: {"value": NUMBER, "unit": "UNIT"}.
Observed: {"value": 25, "unit": "psi"}
